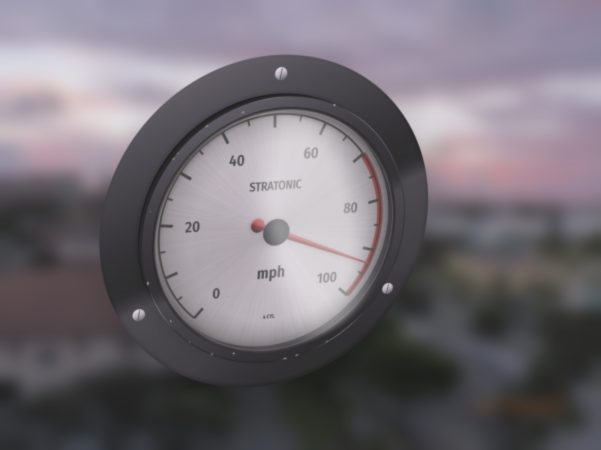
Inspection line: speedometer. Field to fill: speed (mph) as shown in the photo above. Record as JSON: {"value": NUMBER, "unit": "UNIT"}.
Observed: {"value": 92.5, "unit": "mph"}
